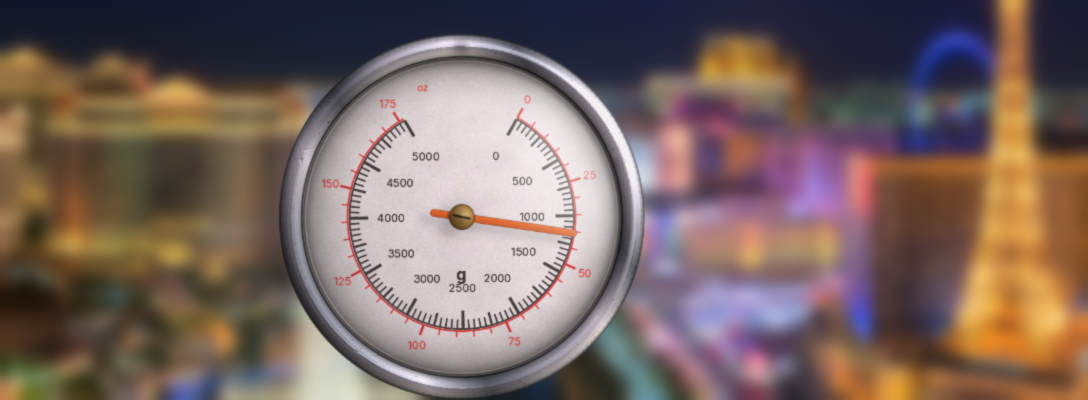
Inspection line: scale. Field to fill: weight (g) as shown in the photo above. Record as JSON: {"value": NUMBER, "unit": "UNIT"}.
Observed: {"value": 1150, "unit": "g"}
